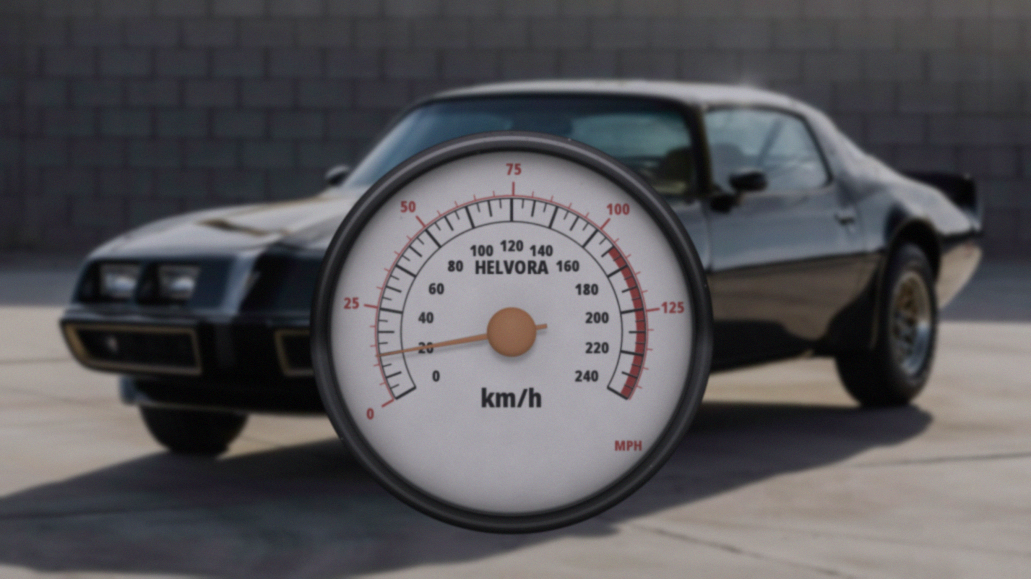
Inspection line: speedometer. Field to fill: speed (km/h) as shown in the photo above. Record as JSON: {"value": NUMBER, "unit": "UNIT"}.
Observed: {"value": 20, "unit": "km/h"}
